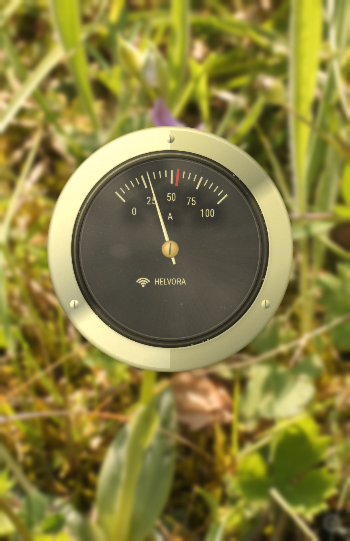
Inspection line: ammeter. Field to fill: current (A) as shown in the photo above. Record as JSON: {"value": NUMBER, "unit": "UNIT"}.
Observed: {"value": 30, "unit": "A"}
